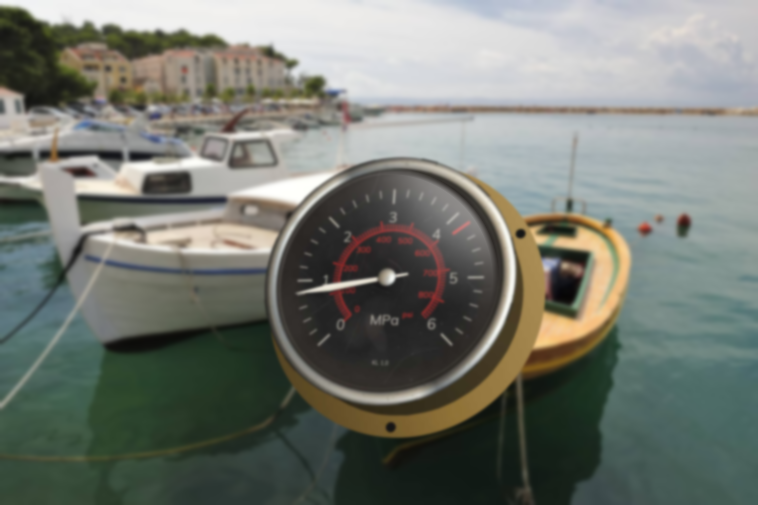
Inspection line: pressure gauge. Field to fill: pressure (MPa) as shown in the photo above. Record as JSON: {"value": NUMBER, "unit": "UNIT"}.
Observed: {"value": 0.8, "unit": "MPa"}
